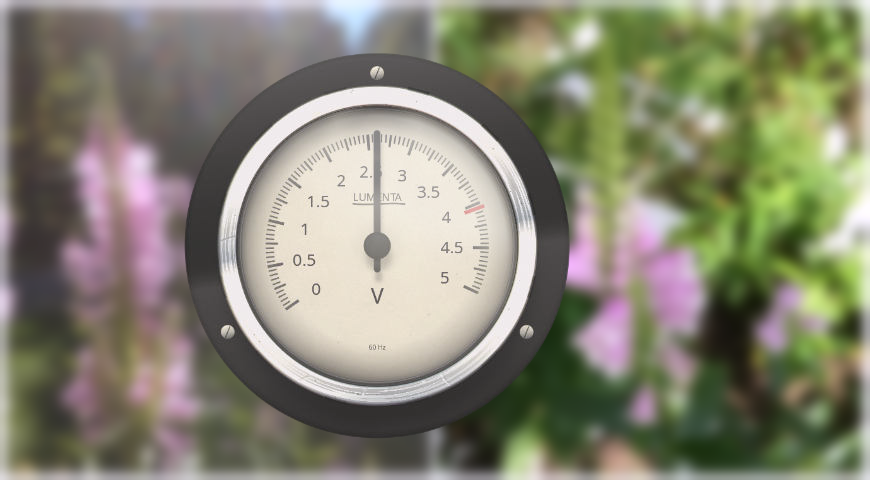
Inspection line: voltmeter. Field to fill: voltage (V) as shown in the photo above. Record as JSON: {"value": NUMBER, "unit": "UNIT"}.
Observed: {"value": 2.6, "unit": "V"}
